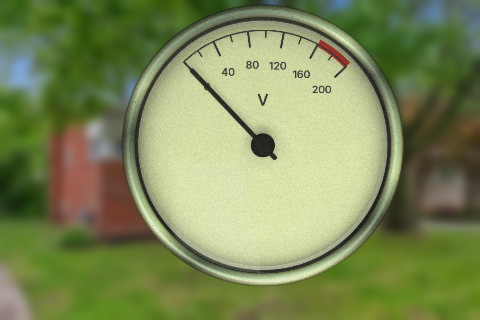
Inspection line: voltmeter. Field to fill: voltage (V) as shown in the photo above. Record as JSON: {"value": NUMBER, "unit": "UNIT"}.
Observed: {"value": 0, "unit": "V"}
